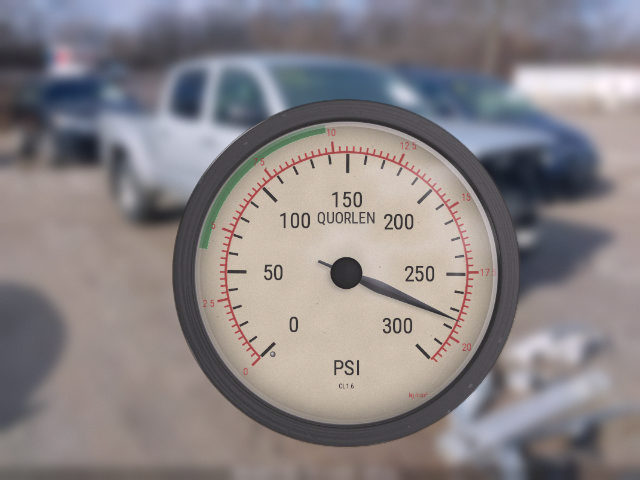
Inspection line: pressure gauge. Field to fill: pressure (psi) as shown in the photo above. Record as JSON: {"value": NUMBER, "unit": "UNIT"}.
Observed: {"value": 275, "unit": "psi"}
